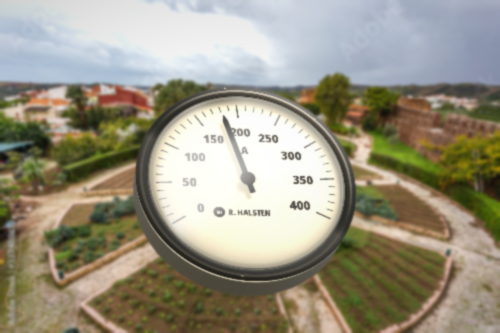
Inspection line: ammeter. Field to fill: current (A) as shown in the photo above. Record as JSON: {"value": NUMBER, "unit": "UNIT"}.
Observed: {"value": 180, "unit": "A"}
